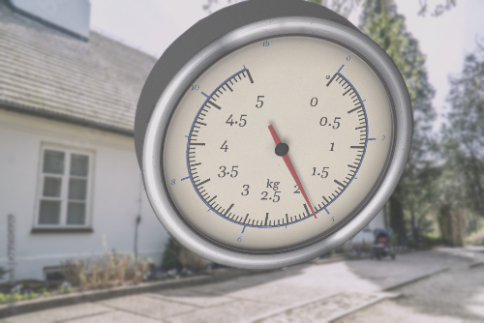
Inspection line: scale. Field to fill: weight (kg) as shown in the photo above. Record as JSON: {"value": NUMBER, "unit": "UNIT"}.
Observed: {"value": 1.95, "unit": "kg"}
